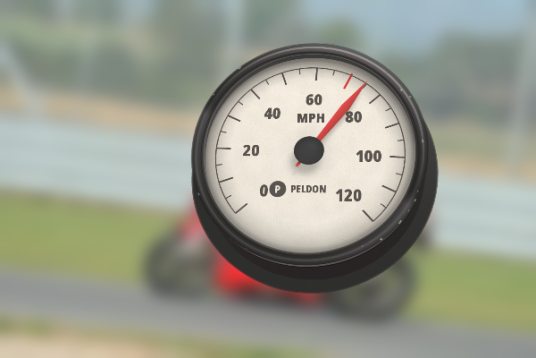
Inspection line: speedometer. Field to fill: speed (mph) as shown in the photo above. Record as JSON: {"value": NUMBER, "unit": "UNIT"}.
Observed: {"value": 75, "unit": "mph"}
